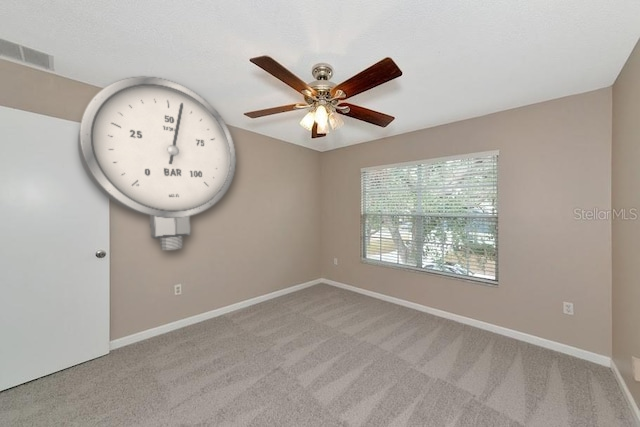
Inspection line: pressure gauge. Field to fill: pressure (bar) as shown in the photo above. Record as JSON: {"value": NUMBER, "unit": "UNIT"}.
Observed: {"value": 55, "unit": "bar"}
